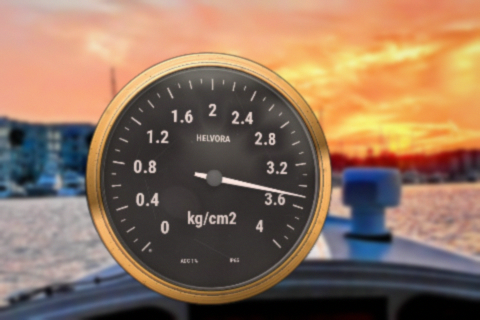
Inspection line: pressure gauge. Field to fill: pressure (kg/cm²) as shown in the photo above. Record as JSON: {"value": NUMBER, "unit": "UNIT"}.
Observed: {"value": 3.5, "unit": "kg/cm²"}
